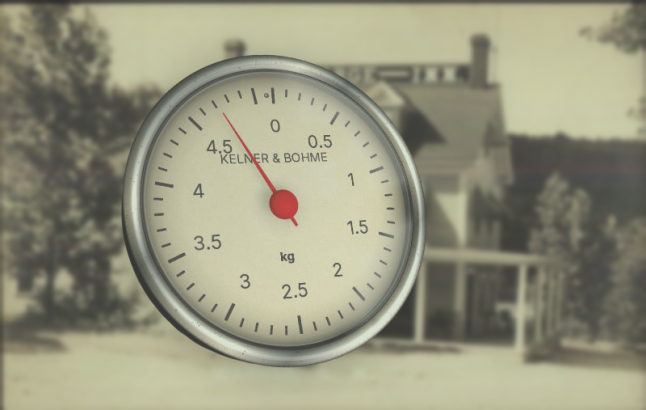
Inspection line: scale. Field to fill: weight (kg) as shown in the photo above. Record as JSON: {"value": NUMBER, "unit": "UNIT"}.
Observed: {"value": 4.7, "unit": "kg"}
